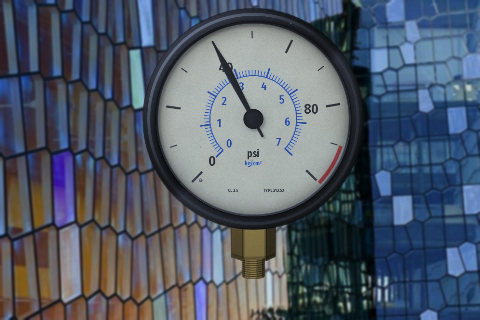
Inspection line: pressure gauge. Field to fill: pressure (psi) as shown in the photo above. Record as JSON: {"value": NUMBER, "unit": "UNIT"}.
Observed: {"value": 40, "unit": "psi"}
